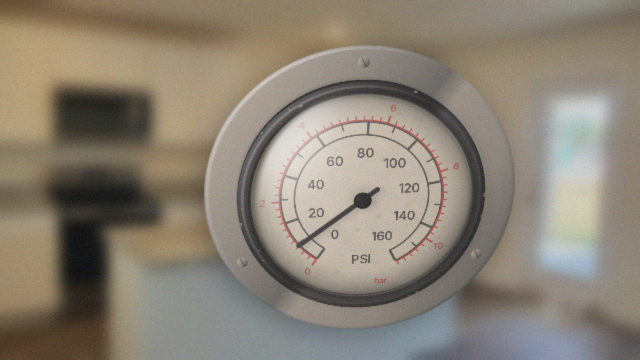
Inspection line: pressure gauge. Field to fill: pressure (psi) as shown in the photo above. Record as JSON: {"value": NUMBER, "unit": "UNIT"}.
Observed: {"value": 10, "unit": "psi"}
